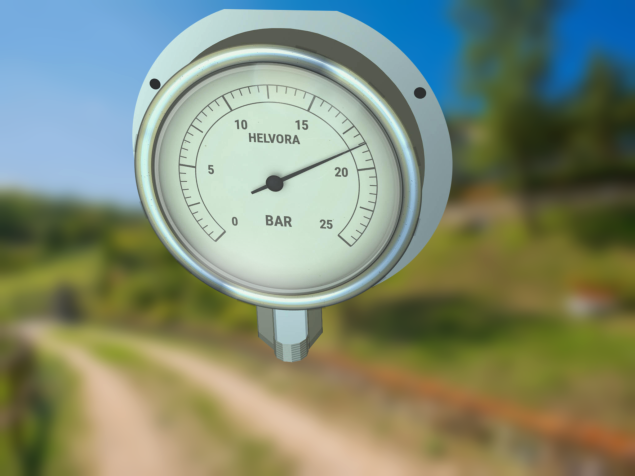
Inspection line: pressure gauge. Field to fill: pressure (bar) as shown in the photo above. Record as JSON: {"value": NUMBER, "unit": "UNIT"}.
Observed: {"value": 18.5, "unit": "bar"}
